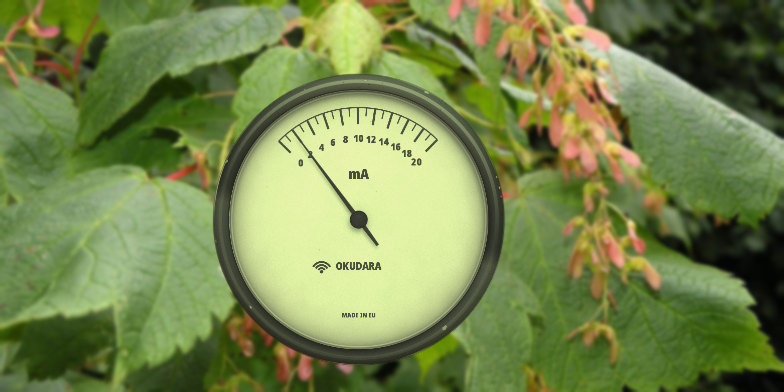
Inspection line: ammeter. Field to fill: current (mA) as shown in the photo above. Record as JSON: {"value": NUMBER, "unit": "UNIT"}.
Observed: {"value": 2, "unit": "mA"}
